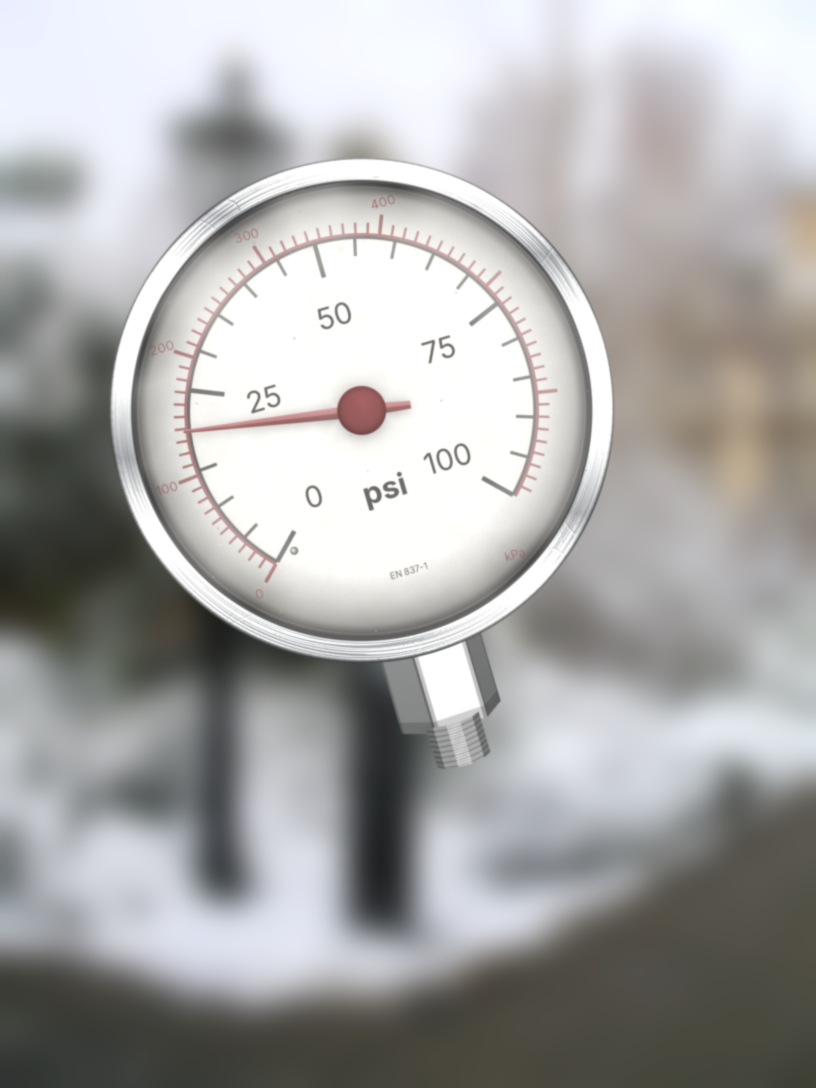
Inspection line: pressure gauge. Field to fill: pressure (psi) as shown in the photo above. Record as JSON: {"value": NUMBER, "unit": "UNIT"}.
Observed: {"value": 20, "unit": "psi"}
